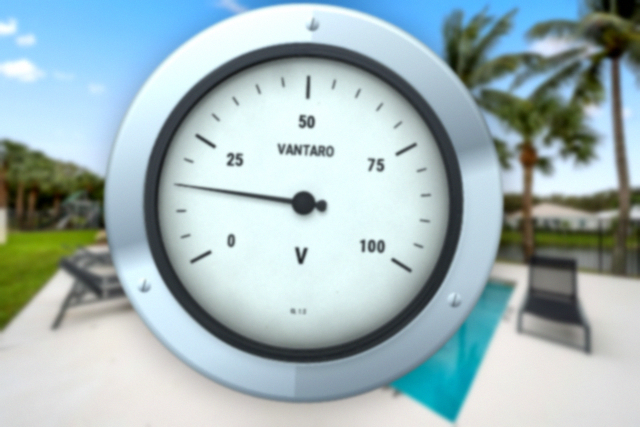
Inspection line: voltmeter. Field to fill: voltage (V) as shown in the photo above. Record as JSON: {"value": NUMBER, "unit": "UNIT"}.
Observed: {"value": 15, "unit": "V"}
